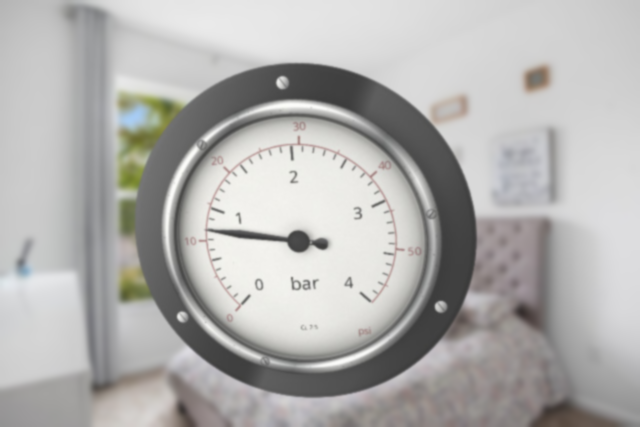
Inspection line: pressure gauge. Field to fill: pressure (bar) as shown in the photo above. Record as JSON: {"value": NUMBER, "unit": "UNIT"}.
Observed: {"value": 0.8, "unit": "bar"}
